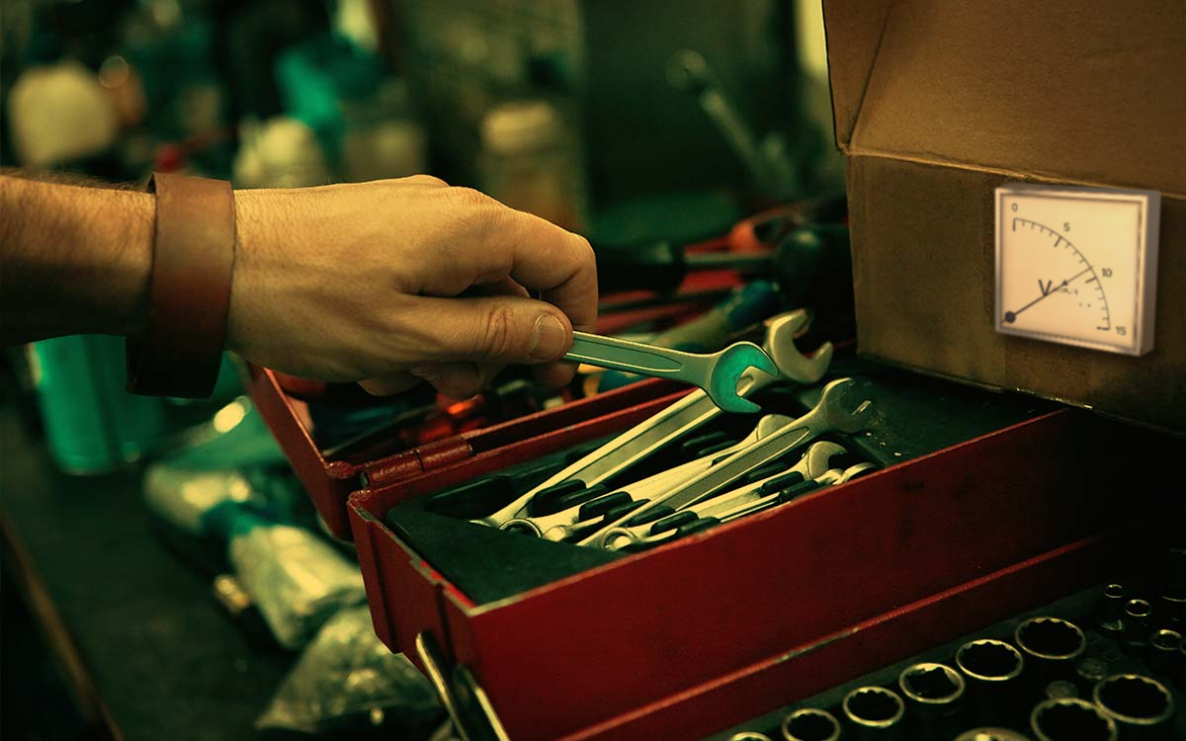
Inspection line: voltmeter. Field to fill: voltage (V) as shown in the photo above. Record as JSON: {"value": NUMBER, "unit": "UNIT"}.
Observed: {"value": 9, "unit": "V"}
